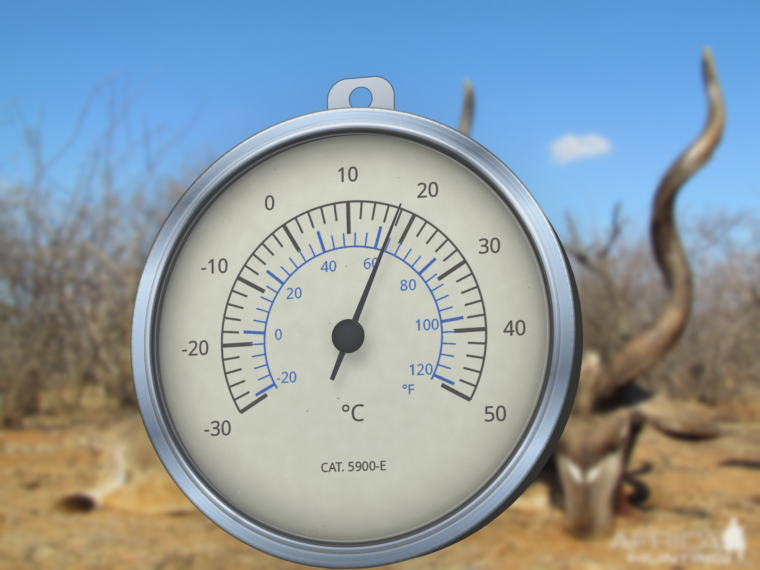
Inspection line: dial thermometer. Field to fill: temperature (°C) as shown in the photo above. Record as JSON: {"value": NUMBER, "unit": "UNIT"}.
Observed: {"value": 18, "unit": "°C"}
